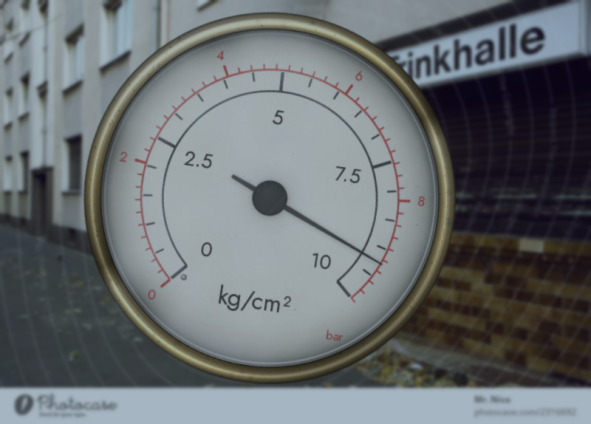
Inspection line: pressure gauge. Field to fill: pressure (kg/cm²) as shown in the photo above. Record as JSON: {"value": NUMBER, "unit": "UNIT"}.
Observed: {"value": 9.25, "unit": "kg/cm²"}
